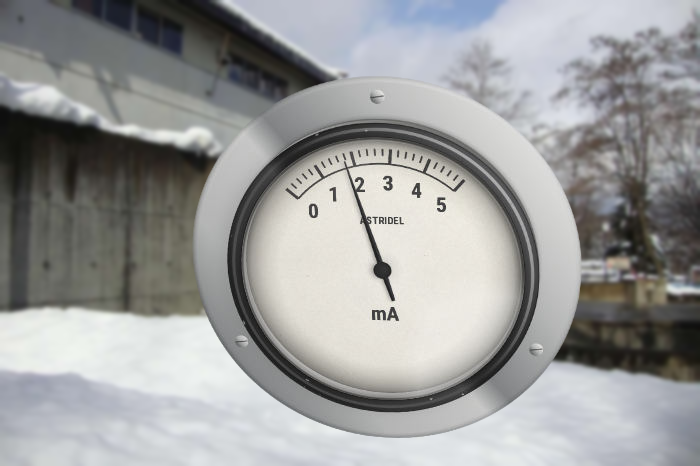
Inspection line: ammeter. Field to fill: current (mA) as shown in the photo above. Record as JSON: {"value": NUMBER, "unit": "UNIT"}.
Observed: {"value": 1.8, "unit": "mA"}
